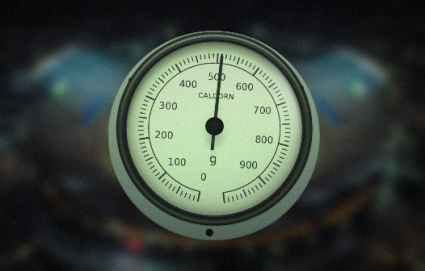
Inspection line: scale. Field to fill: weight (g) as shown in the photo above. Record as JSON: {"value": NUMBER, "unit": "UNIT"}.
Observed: {"value": 510, "unit": "g"}
